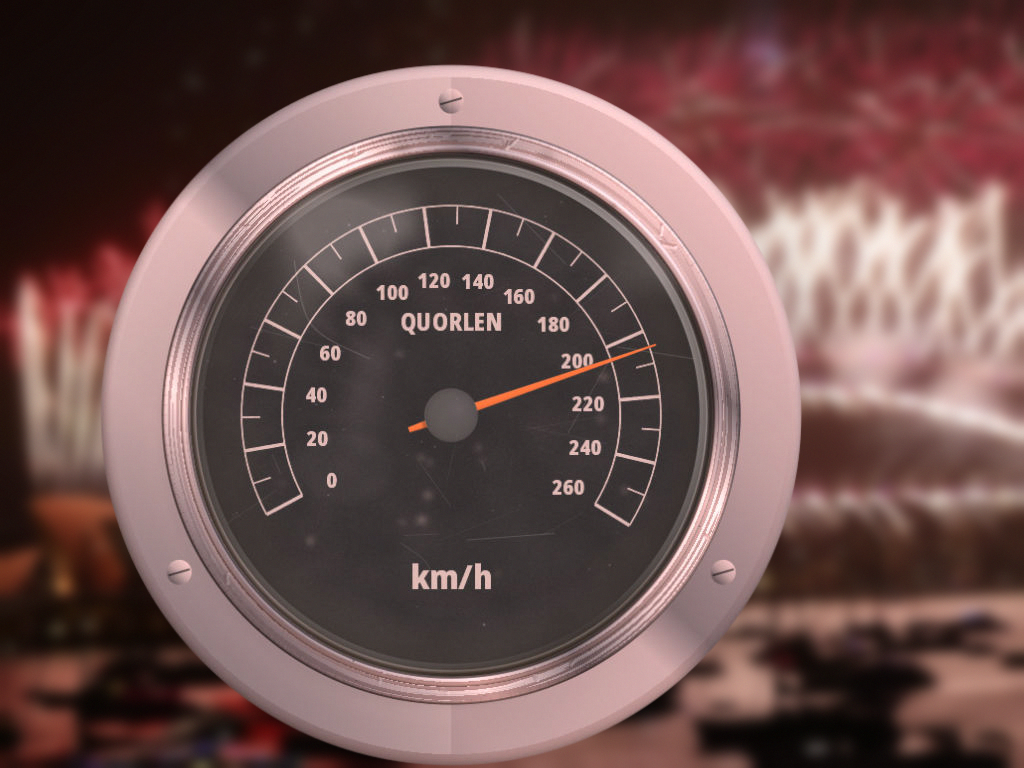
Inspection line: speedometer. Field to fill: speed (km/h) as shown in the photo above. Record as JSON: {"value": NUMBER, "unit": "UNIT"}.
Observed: {"value": 205, "unit": "km/h"}
